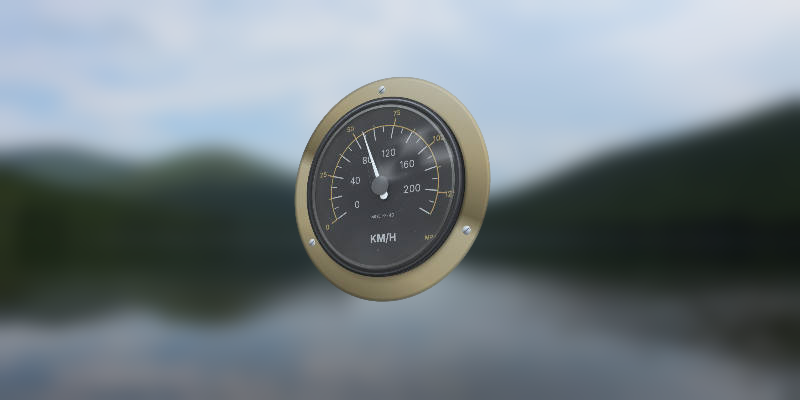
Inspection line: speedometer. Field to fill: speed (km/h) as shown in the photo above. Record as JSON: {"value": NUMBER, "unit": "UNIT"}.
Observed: {"value": 90, "unit": "km/h"}
